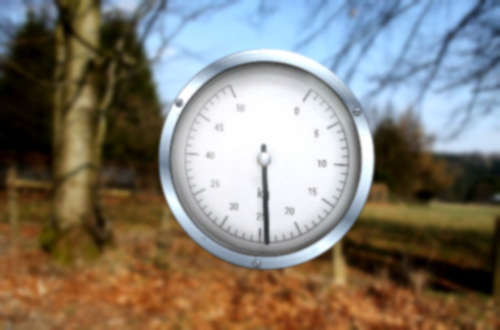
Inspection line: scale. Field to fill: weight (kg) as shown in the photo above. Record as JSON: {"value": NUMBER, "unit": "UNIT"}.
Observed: {"value": 24, "unit": "kg"}
